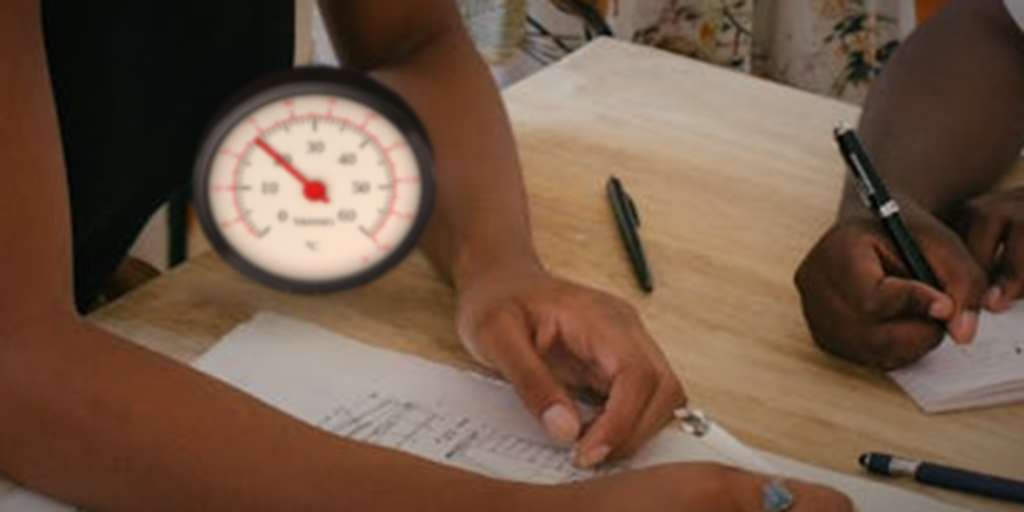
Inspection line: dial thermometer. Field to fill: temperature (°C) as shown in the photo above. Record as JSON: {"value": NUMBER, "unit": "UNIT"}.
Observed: {"value": 20, "unit": "°C"}
